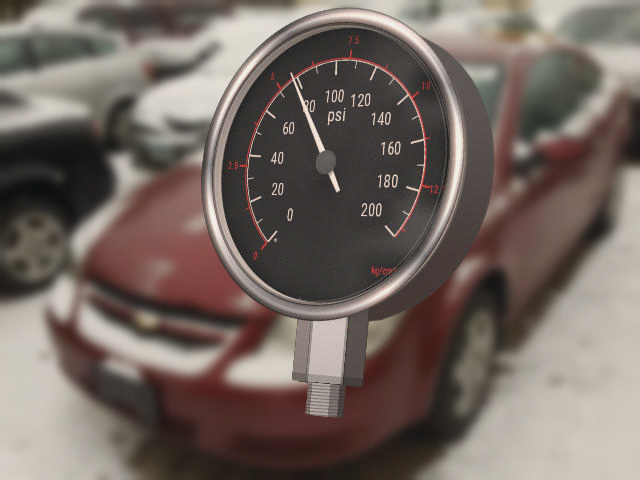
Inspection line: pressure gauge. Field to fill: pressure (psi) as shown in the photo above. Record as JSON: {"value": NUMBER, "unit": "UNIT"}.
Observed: {"value": 80, "unit": "psi"}
